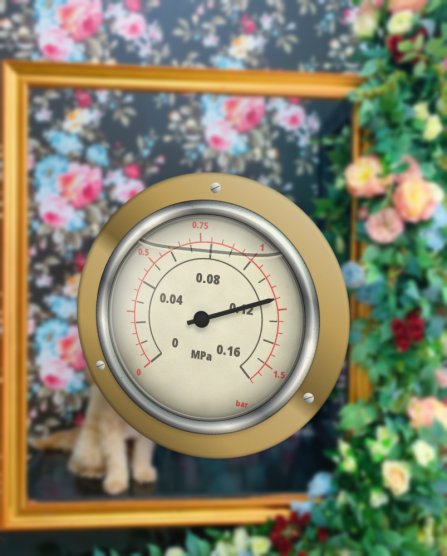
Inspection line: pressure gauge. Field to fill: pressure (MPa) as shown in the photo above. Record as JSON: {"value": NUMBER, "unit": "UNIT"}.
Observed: {"value": 0.12, "unit": "MPa"}
